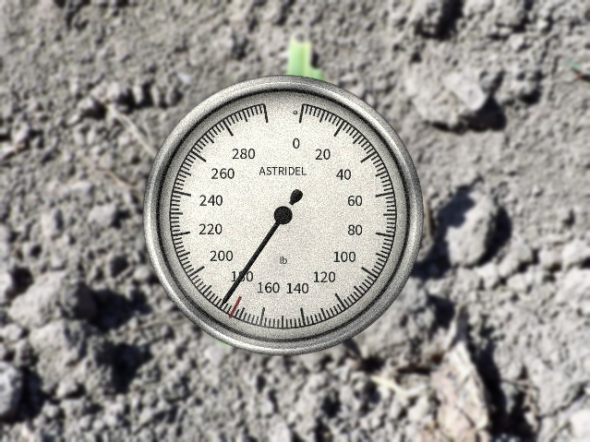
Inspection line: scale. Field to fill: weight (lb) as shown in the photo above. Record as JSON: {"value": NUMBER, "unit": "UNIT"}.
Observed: {"value": 180, "unit": "lb"}
